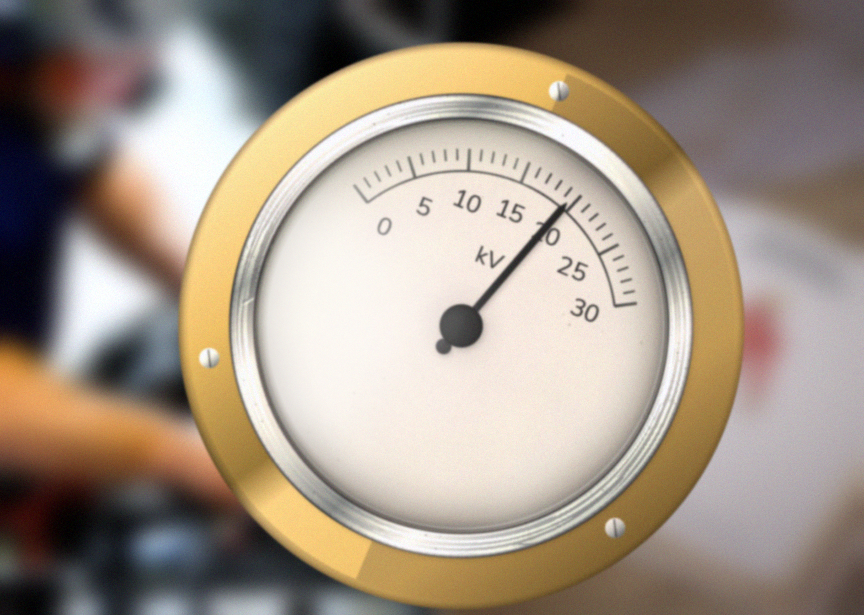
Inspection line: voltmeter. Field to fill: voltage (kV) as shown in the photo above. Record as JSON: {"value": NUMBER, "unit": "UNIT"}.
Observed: {"value": 19.5, "unit": "kV"}
